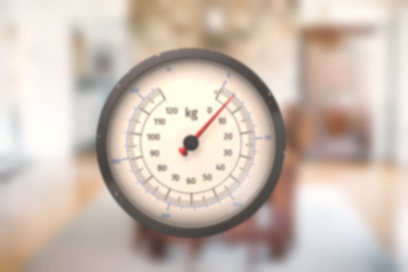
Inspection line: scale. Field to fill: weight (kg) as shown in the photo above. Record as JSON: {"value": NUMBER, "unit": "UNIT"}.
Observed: {"value": 5, "unit": "kg"}
